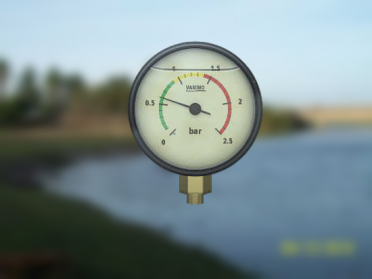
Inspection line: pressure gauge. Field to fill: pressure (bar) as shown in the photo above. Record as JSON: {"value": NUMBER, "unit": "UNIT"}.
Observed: {"value": 0.6, "unit": "bar"}
